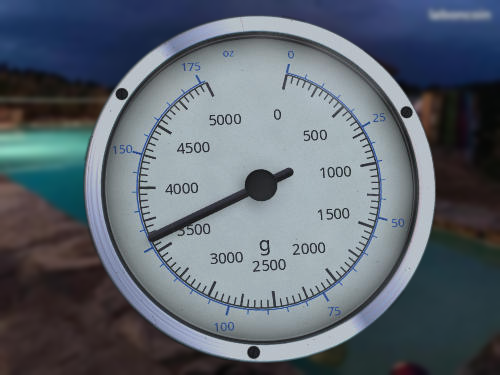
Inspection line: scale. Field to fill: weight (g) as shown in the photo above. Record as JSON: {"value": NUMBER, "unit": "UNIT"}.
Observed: {"value": 3600, "unit": "g"}
